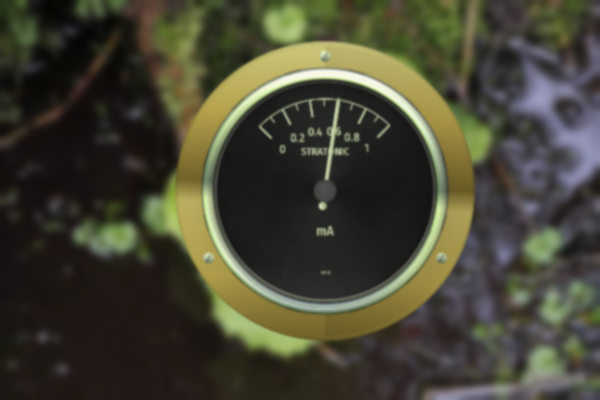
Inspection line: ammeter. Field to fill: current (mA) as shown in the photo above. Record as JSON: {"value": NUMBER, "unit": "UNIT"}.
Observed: {"value": 0.6, "unit": "mA"}
